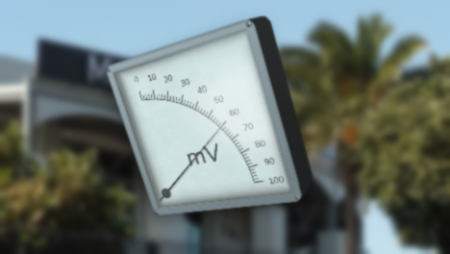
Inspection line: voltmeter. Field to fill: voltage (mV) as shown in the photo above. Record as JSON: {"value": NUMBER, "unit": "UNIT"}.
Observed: {"value": 60, "unit": "mV"}
